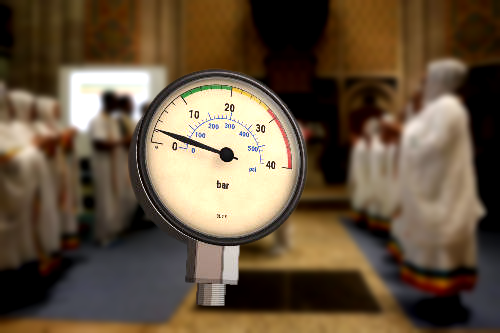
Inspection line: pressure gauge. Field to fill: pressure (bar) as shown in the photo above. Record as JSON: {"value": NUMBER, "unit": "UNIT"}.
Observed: {"value": 2, "unit": "bar"}
